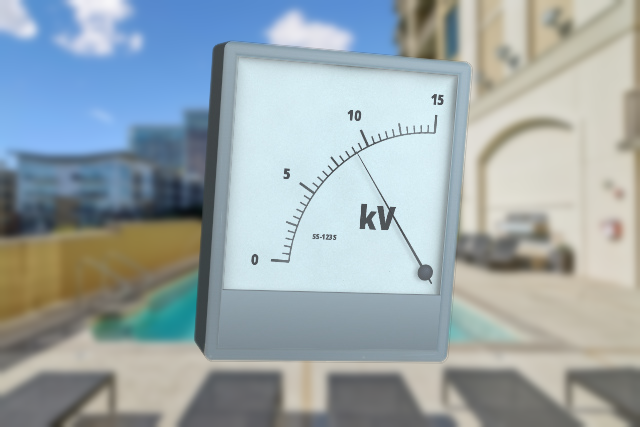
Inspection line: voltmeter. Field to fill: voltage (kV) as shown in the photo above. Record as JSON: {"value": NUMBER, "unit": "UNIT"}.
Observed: {"value": 9, "unit": "kV"}
